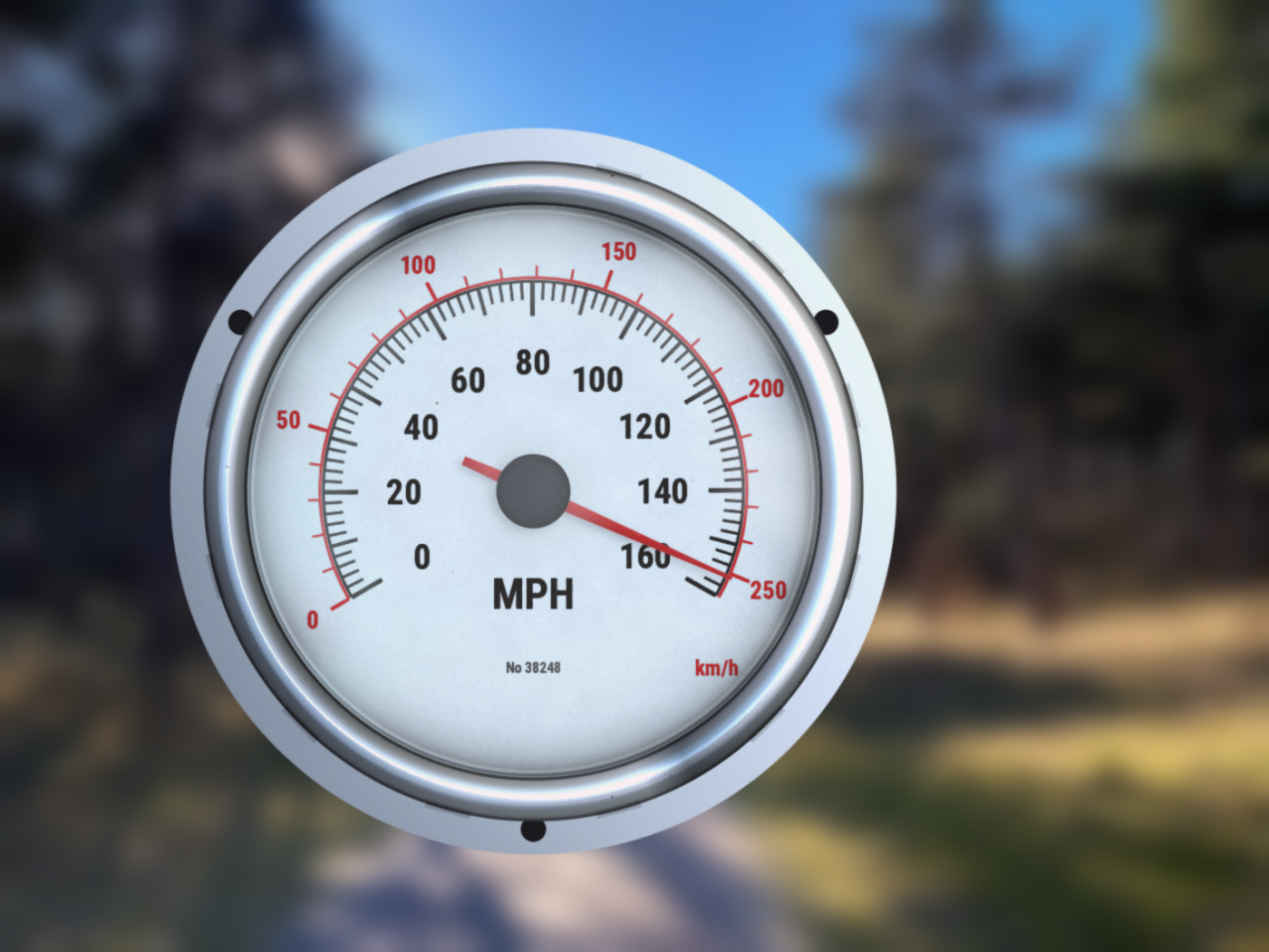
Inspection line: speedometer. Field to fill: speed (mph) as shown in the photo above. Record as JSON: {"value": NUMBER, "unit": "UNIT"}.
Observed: {"value": 156, "unit": "mph"}
